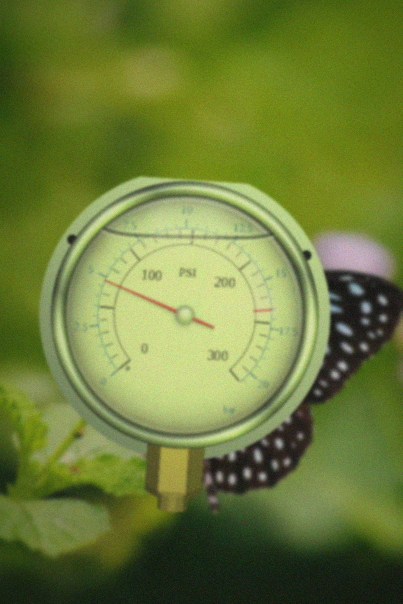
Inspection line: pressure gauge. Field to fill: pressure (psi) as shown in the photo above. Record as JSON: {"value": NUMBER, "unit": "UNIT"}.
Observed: {"value": 70, "unit": "psi"}
